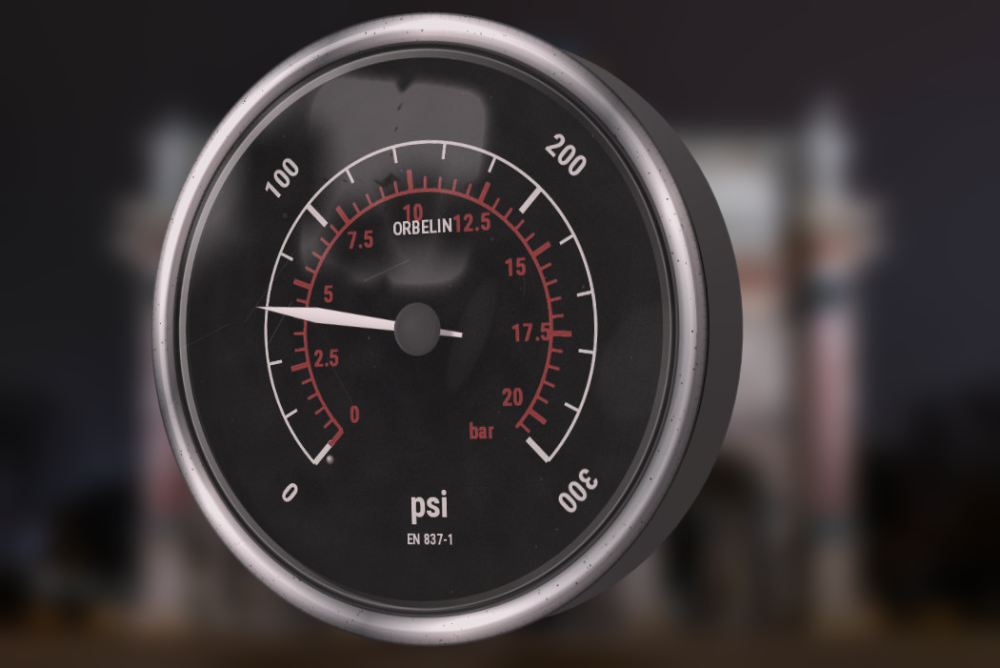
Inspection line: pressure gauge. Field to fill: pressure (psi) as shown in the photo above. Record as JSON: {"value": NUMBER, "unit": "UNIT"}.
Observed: {"value": 60, "unit": "psi"}
